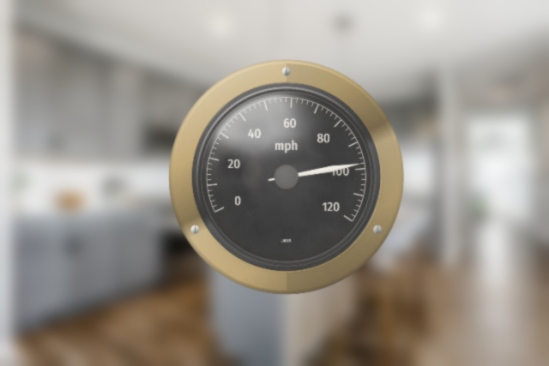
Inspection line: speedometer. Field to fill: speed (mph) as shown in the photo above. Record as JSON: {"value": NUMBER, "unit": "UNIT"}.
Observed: {"value": 98, "unit": "mph"}
